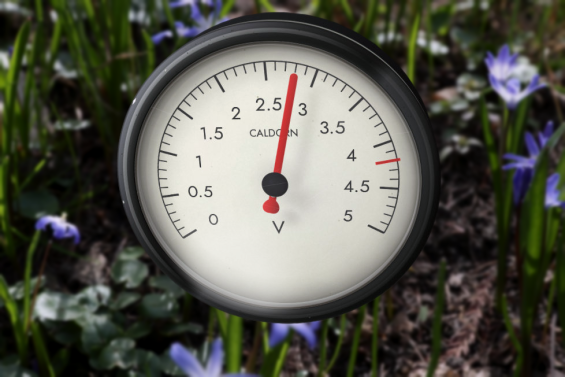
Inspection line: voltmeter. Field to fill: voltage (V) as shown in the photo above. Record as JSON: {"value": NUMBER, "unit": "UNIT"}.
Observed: {"value": 2.8, "unit": "V"}
